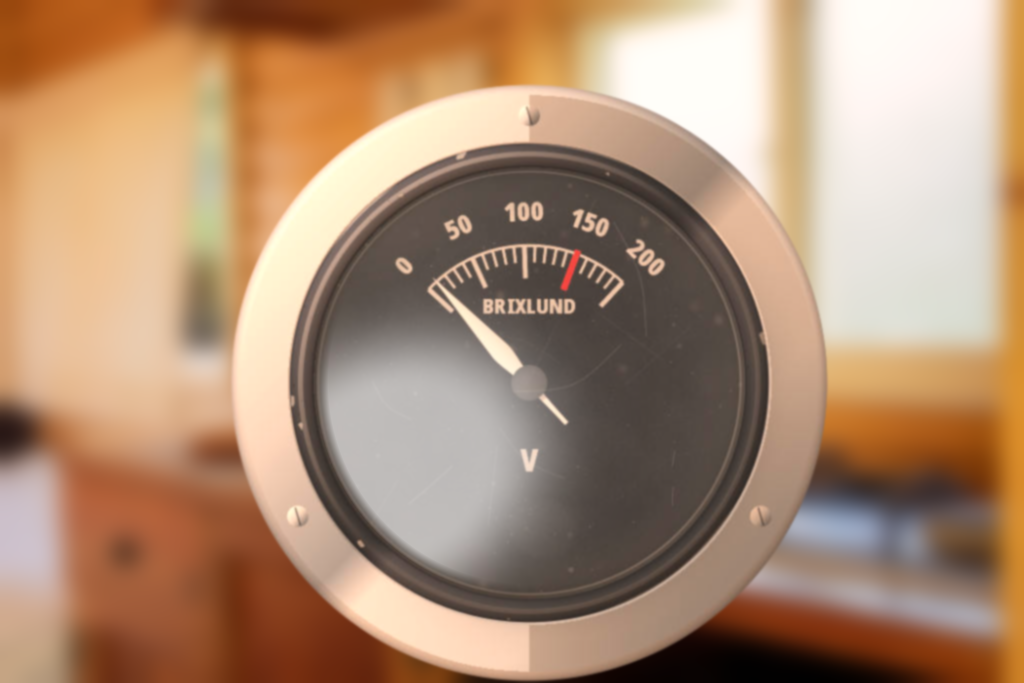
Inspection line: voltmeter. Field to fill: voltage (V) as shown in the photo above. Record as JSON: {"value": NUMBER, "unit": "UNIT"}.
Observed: {"value": 10, "unit": "V"}
